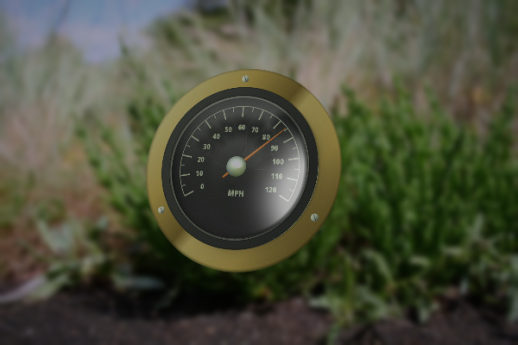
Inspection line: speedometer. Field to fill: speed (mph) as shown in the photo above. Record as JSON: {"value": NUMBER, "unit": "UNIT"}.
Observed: {"value": 85, "unit": "mph"}
